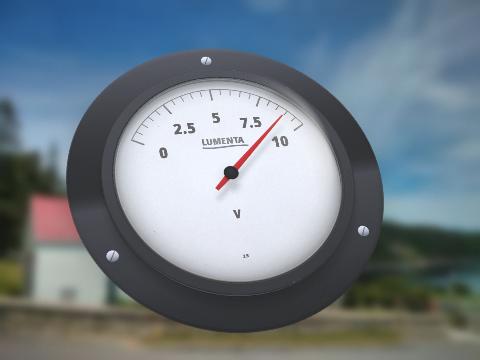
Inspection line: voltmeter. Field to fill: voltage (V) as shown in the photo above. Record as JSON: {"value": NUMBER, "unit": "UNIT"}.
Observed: {"value": 9, "unit": "V"}
